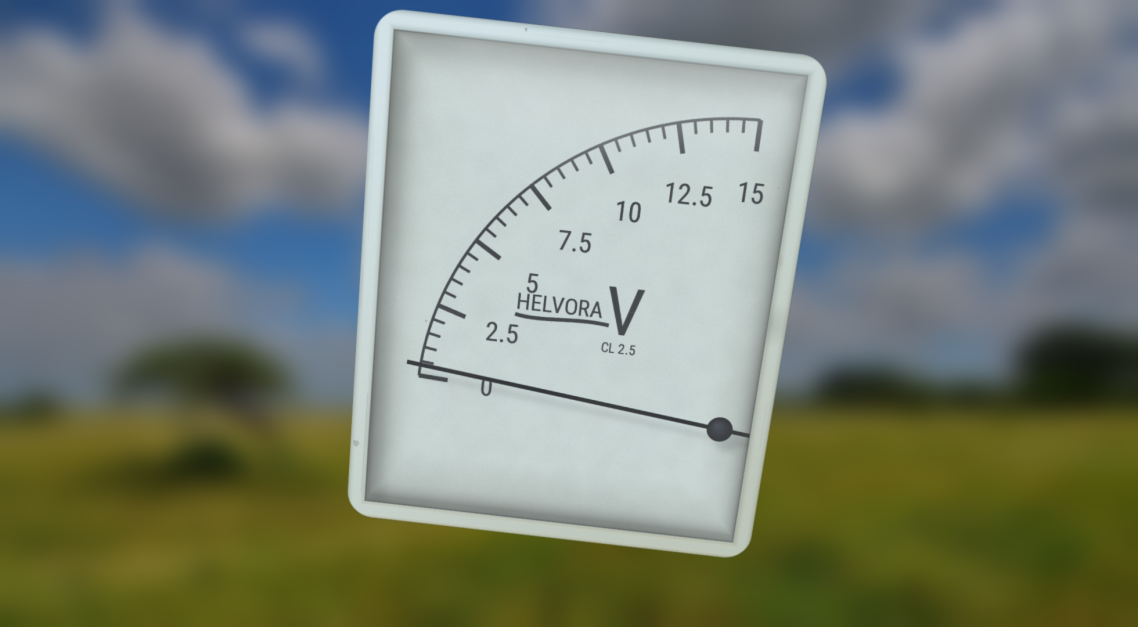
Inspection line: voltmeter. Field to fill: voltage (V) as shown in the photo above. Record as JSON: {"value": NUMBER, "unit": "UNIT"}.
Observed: {"value": 0.5, "unit": "V"}
